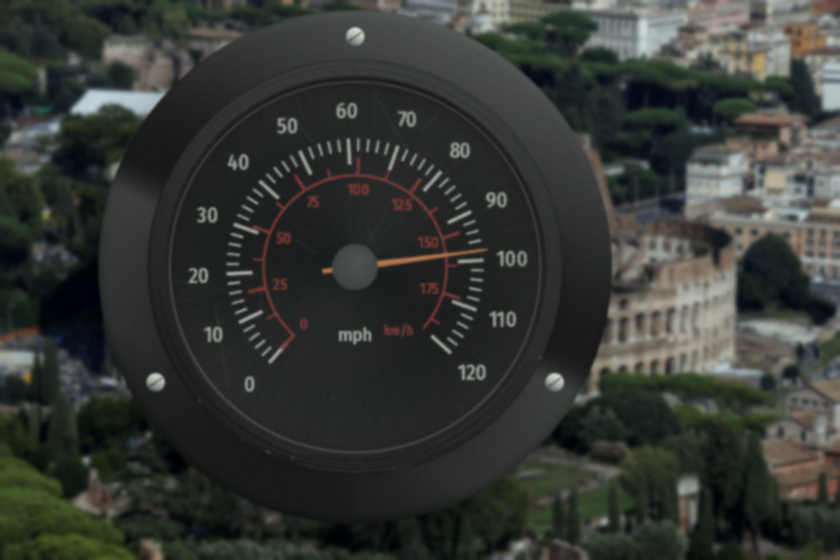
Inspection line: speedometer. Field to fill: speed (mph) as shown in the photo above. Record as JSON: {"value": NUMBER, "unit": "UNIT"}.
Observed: {"value": 98, "unit": "mph"}
